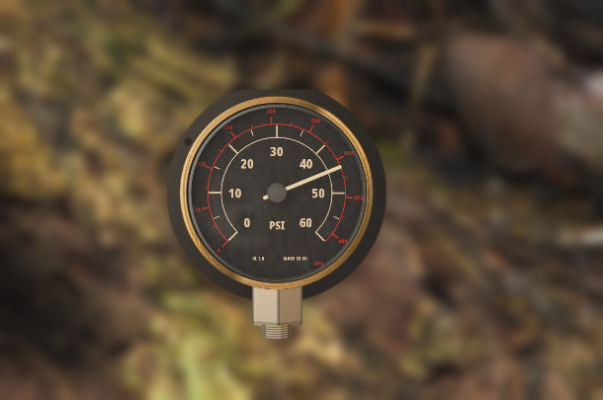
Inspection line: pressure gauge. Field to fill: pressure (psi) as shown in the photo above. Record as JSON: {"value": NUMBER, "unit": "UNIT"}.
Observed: {"value": 45, "unit": "psi"}
